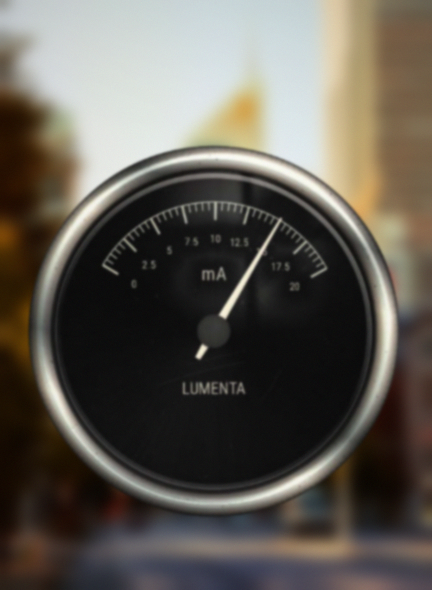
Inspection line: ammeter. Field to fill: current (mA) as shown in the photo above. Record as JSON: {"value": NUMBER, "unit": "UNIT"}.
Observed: {"value": 15, "unit": "mA"}
